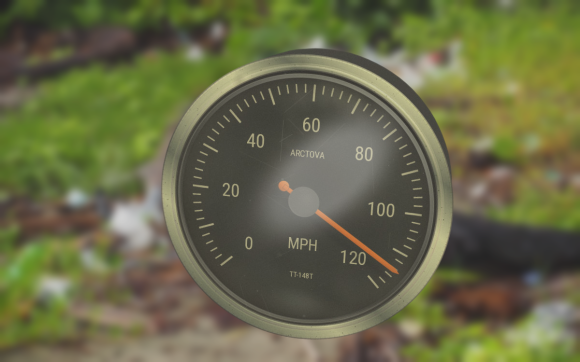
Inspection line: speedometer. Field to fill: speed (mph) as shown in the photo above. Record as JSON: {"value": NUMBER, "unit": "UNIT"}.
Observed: {"value": 114, "unit": "mph"}
